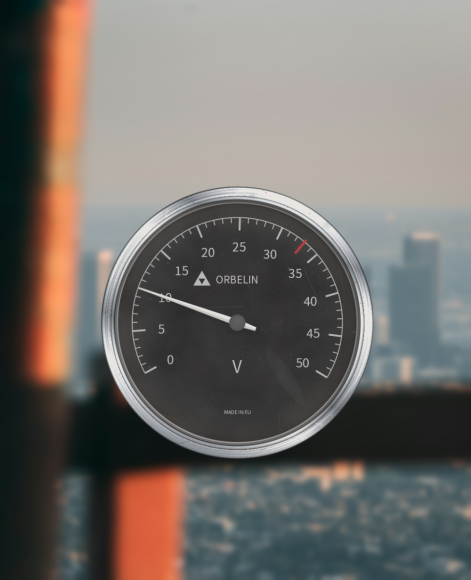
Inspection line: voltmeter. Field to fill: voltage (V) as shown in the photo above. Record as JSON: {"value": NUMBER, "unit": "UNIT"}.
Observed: {"value": 10, "unit": "V"}
